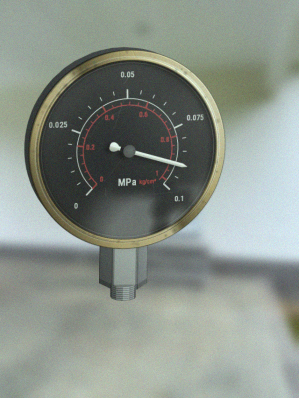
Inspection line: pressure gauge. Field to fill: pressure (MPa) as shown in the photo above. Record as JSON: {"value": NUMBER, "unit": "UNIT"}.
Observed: {"value": 0.09, "unit": "MPa"}
